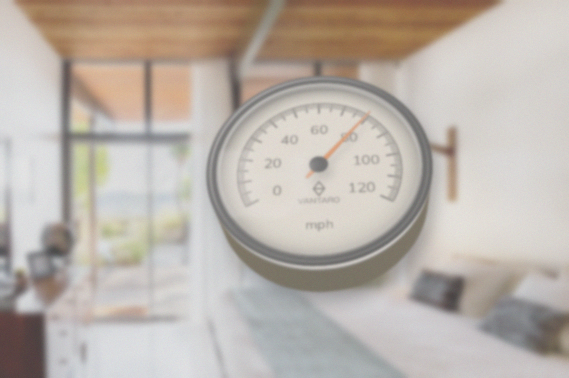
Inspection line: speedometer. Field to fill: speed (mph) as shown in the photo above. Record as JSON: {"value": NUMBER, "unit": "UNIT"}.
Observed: {"value": 80, "unit": "mph"}
